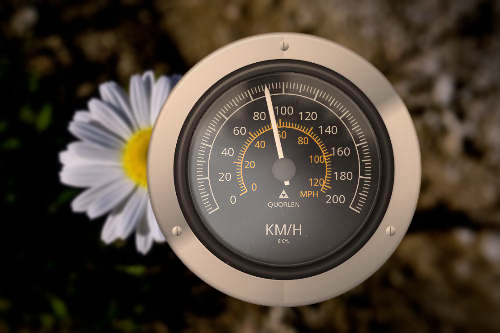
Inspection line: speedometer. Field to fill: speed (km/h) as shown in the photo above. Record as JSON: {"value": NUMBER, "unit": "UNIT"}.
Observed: {"value": 90, "unit": "km/h"}
